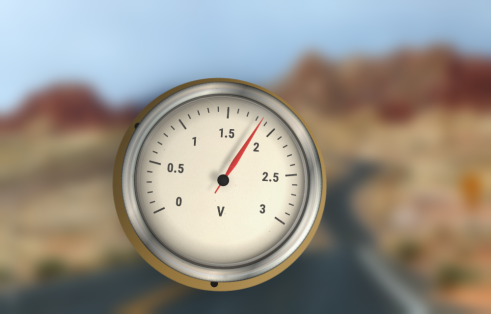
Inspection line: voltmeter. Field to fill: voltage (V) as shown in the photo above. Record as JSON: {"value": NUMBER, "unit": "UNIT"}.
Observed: {"value": 1.85, "unit": "V"}
